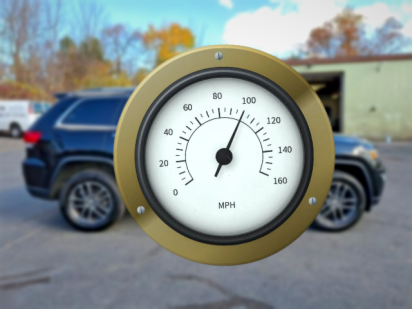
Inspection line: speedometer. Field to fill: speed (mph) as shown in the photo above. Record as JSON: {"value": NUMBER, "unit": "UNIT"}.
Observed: {"value": 100, "unit": "mph"}
